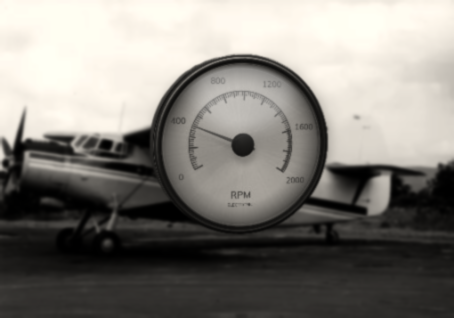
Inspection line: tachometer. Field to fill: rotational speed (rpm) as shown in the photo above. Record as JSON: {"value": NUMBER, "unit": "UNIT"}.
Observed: {"value": 400, "unit": "rpm"}
